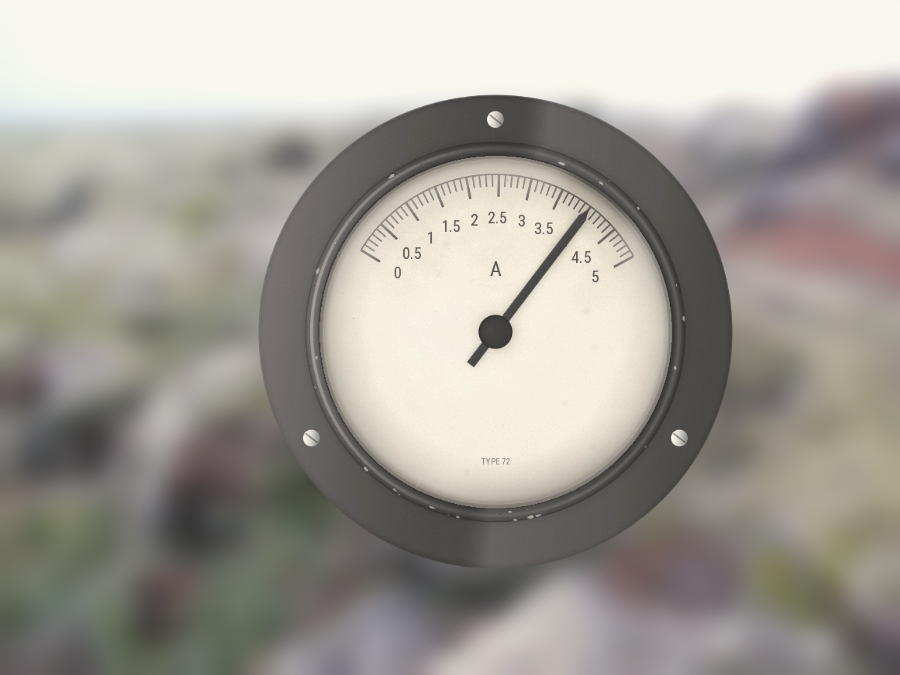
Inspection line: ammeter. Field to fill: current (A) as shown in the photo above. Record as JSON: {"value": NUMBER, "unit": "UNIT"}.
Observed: {"value": 4, "unit": "A"}
